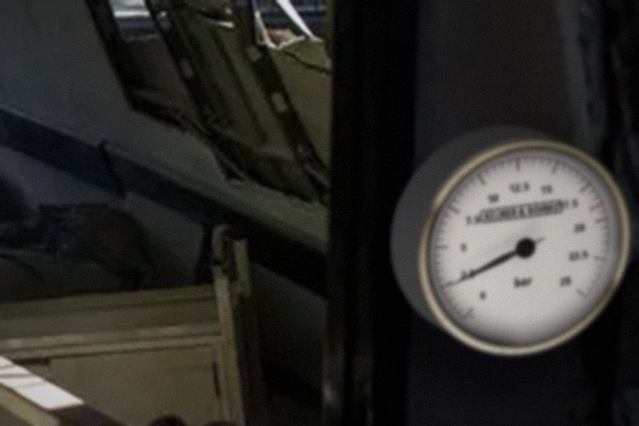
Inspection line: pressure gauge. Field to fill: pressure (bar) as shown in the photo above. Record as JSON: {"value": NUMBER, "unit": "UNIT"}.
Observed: {"value": 2.5, "unit": "bar"}
